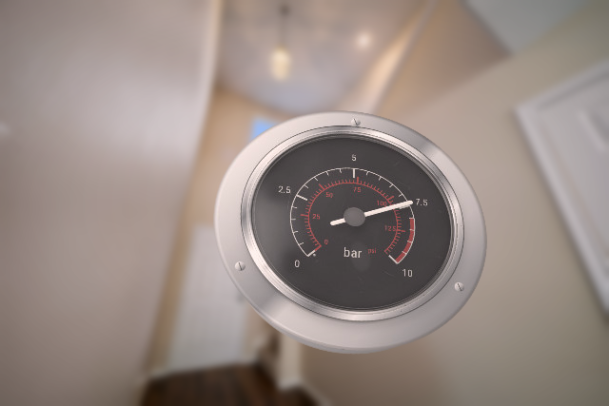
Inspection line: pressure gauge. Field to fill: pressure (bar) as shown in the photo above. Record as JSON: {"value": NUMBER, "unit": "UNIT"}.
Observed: {"value": 7.5, "unit": "bar"}
